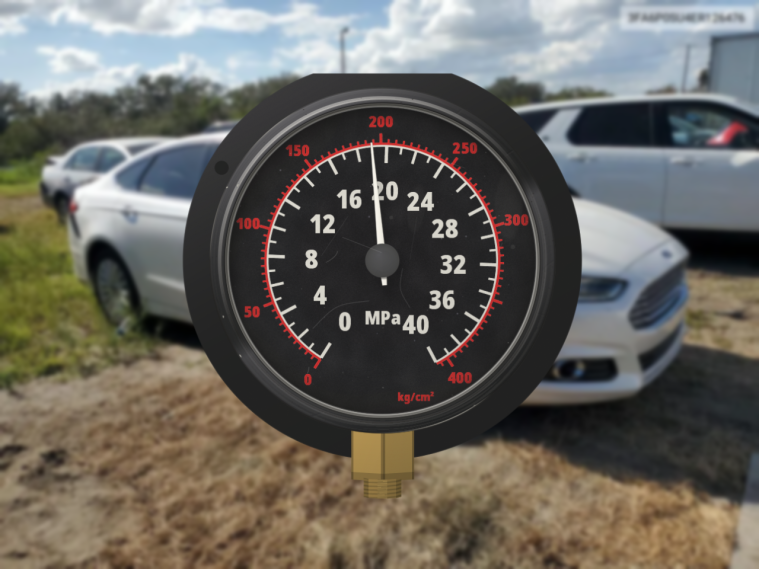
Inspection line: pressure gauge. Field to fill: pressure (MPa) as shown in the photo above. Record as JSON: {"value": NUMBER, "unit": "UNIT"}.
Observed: {"value": 19, "unit": "MPa"}
